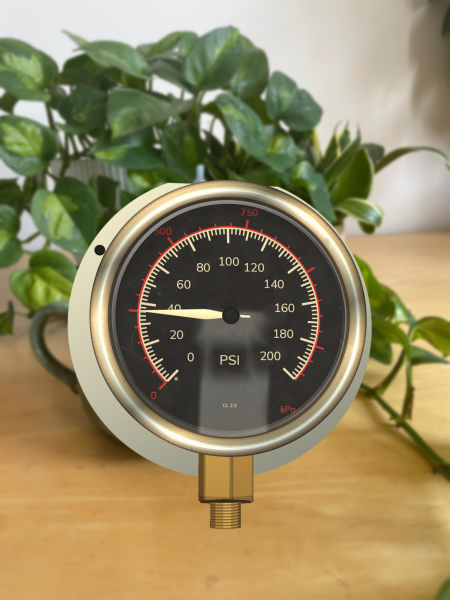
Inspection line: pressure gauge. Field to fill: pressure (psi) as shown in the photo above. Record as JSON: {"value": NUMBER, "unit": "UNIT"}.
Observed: {"value": 36, "unit": "psi"}
